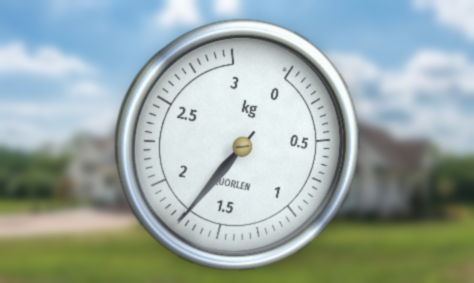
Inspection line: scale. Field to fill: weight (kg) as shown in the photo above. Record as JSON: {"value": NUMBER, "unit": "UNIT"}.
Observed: {"value": 1.75, "unit": "kg"}
